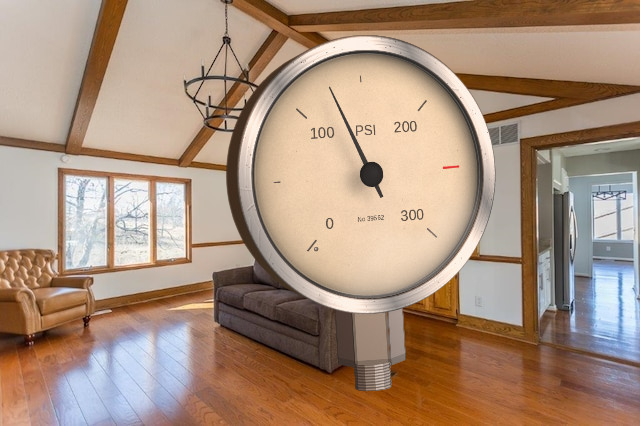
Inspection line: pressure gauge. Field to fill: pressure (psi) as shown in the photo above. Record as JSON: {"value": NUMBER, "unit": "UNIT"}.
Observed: {"value": 125, "unit": "psi"}
